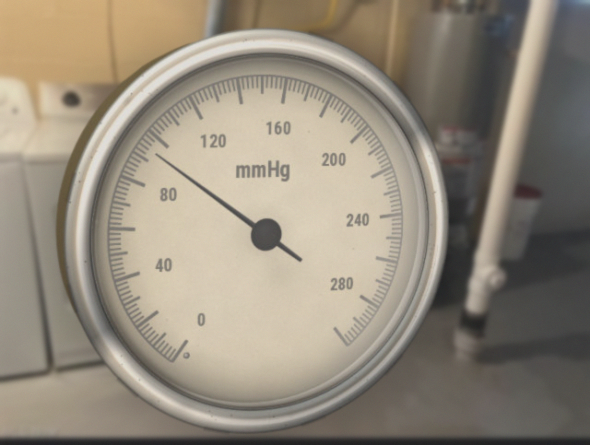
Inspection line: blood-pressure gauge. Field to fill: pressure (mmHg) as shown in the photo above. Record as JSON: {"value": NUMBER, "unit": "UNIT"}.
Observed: {"value": 94, "unit": "mmHg"}
